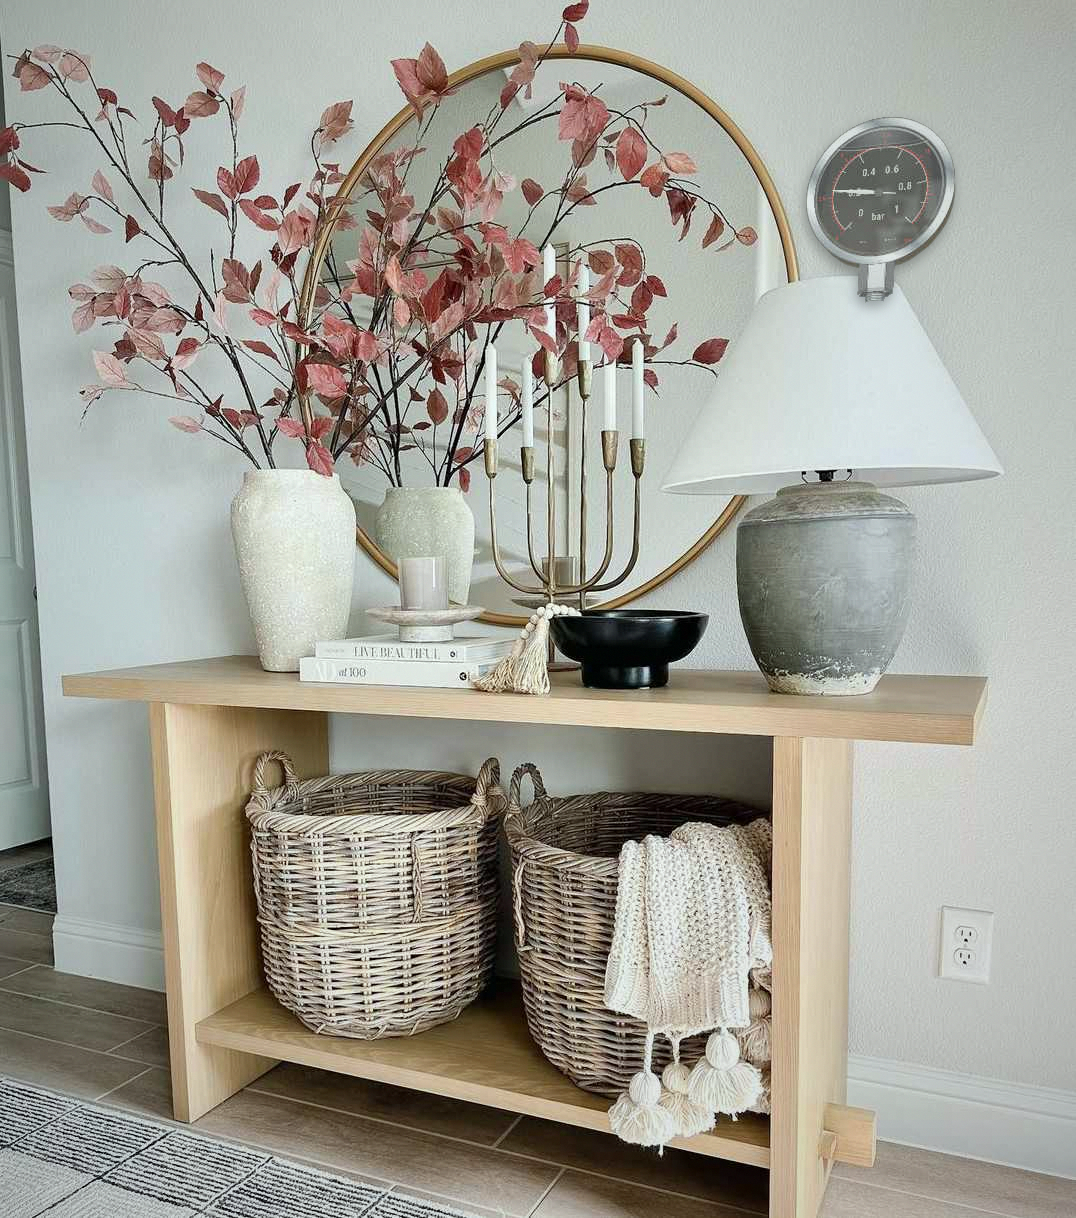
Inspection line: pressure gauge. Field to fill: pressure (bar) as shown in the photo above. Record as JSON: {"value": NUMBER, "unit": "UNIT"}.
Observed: {"value": 0.2, "unit": "bar"}
